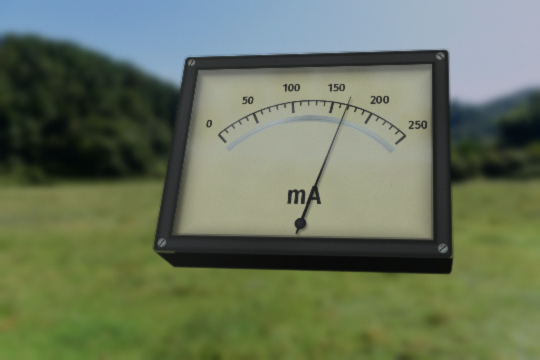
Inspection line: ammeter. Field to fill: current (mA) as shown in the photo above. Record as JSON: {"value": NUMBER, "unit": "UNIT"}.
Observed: {"value": 170, "unit": "mA"}
